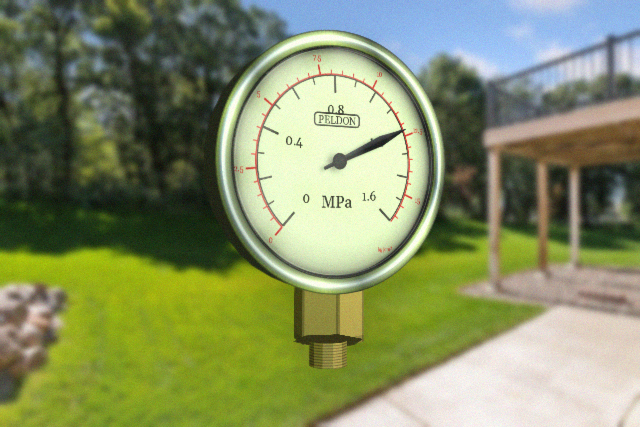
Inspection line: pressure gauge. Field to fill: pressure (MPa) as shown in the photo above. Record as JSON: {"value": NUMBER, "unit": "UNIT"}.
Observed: {"value": 1.2, "unit": "MPa"}
